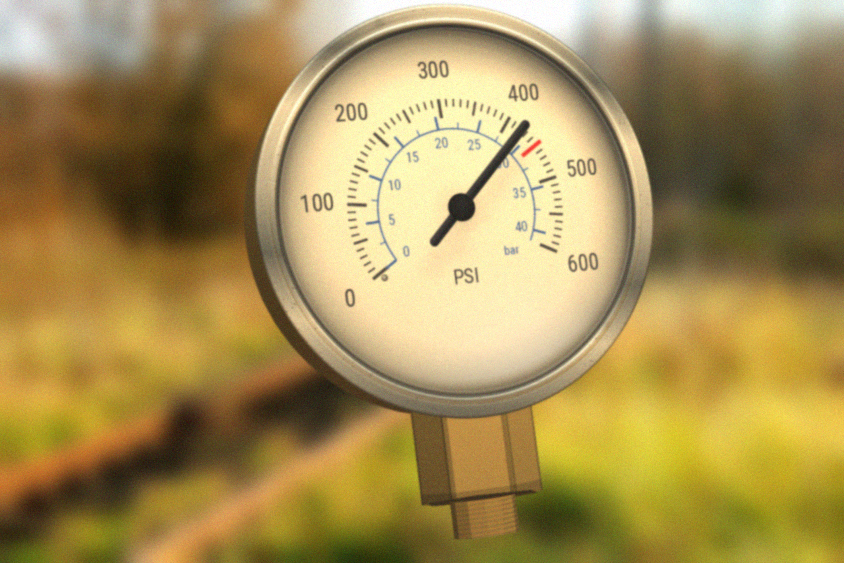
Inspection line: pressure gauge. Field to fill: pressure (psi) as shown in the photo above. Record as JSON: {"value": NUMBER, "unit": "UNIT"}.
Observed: {"value": 420, "unit": "psi"}
